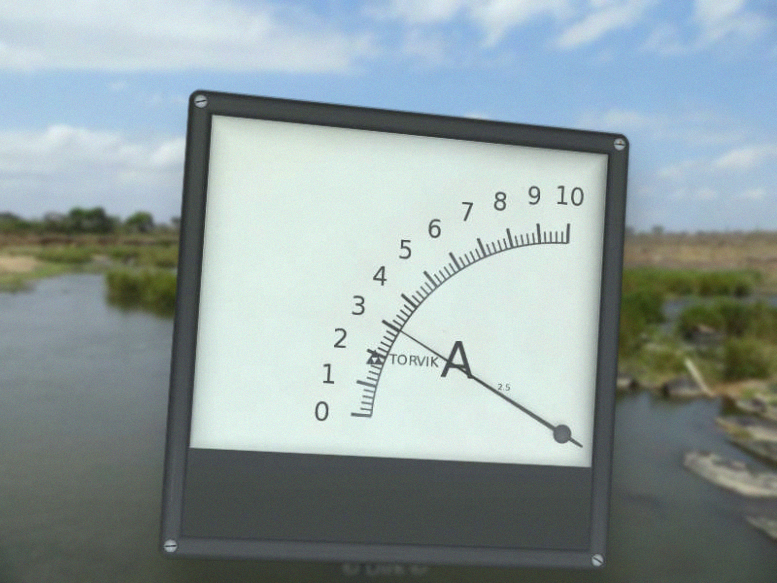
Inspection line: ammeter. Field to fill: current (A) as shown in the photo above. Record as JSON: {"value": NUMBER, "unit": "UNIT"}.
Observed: {"value": 3, "unit": "A"}
